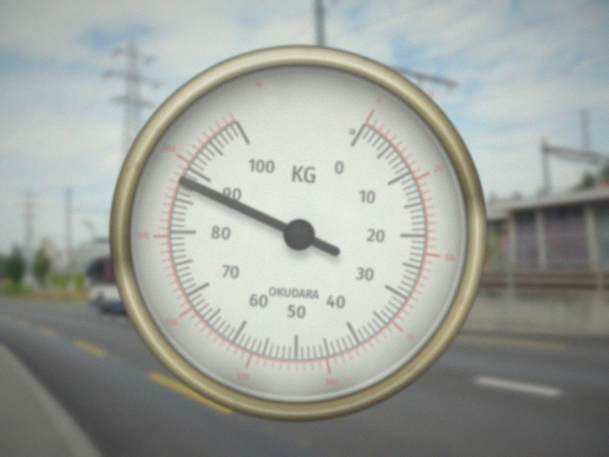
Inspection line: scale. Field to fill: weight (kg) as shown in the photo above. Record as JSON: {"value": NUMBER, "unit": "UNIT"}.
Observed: {"value": 88, "unit": "kg"}
